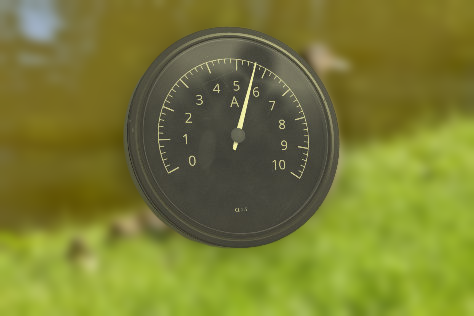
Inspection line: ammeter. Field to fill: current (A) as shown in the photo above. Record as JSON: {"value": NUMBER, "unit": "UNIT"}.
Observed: {"value": 5.6, "unit": "A"}
